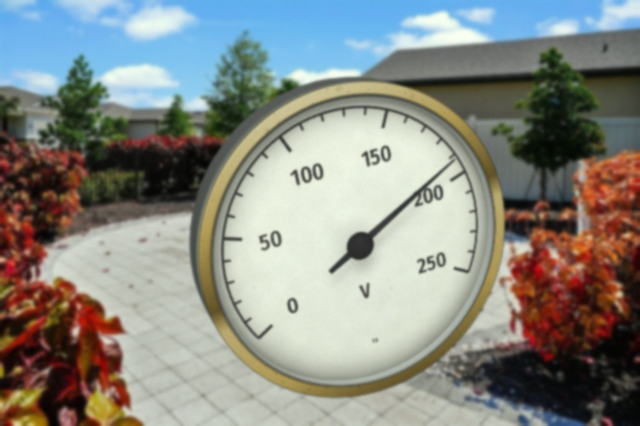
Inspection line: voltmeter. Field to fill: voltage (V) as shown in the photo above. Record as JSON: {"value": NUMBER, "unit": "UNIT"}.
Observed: {"value": 190, "unit": "V"}
